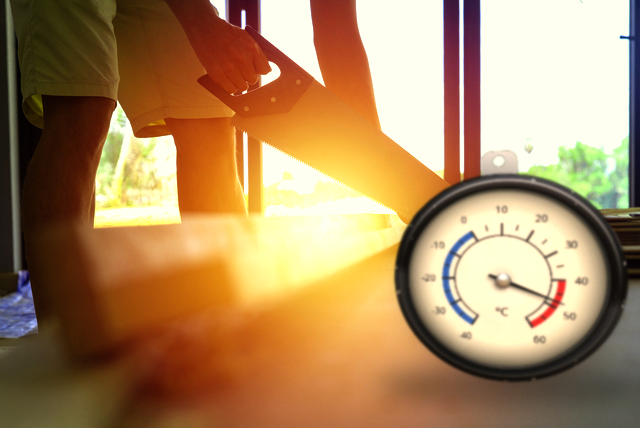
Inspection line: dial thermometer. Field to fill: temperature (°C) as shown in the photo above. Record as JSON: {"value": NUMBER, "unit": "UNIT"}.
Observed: {"value": 47.5, "unit": "°C"}
